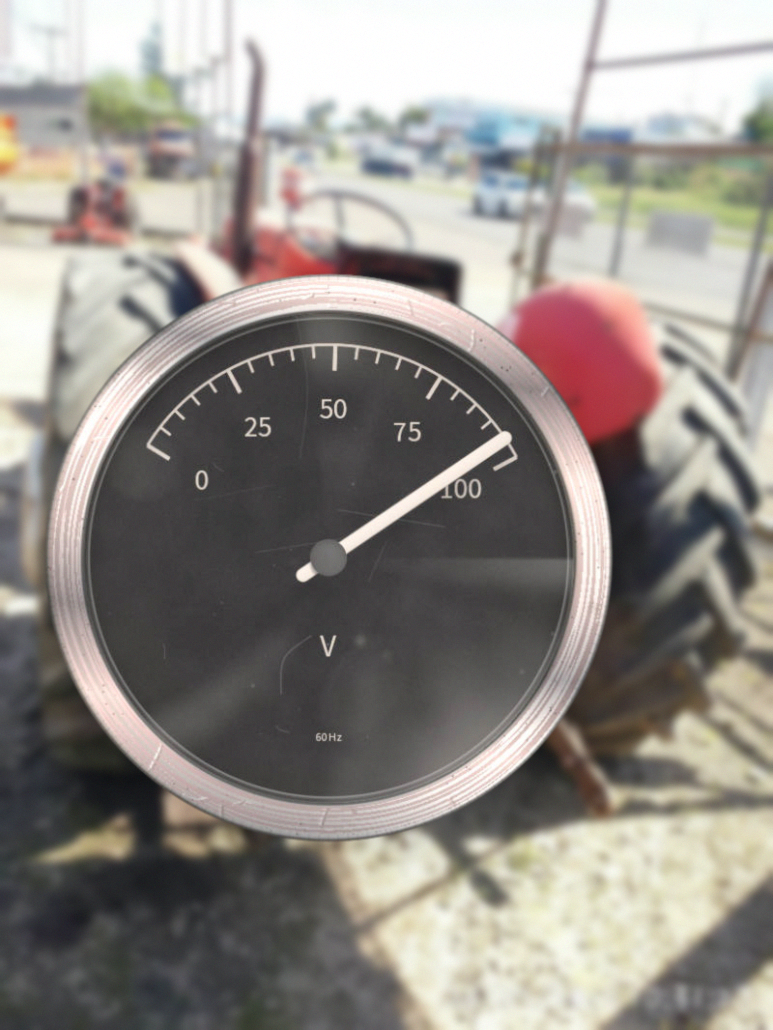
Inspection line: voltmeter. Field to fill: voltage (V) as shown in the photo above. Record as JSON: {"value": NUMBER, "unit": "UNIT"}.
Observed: {"value": 95, "unit": "V"}
